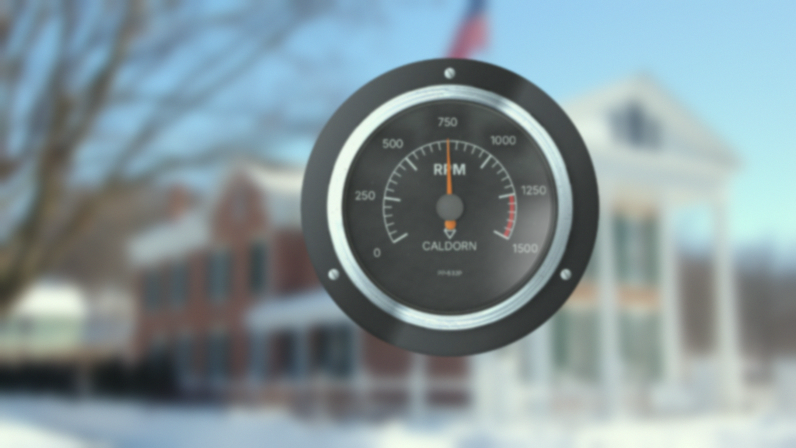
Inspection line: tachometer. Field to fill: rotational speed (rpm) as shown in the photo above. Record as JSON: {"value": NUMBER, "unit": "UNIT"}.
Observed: {"value": 750, "unit": "rpm"}
